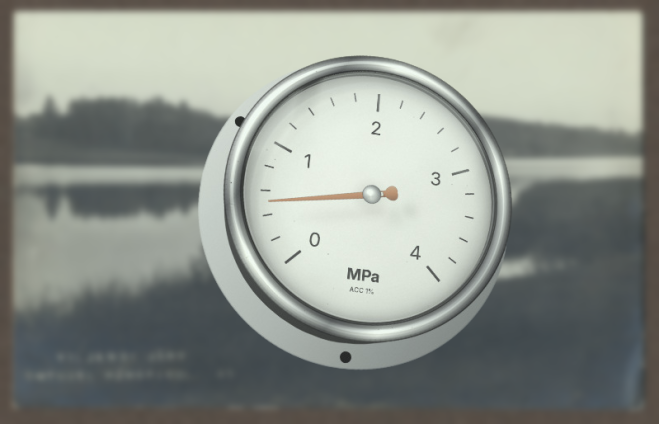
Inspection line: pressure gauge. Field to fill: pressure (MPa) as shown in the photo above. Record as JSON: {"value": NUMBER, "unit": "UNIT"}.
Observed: {"value": 0.5, "unit": "MPa"}
